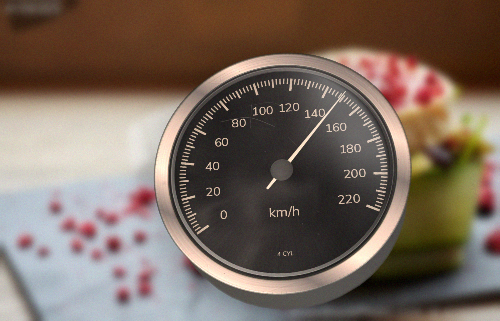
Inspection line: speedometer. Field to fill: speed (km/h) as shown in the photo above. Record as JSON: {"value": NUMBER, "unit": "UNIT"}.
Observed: {"value": 150, "unit": "km/h"}
